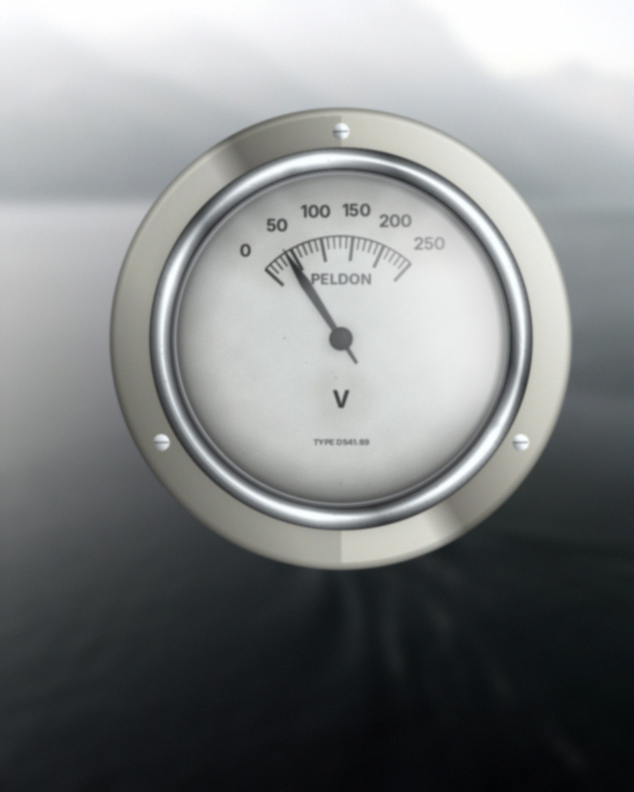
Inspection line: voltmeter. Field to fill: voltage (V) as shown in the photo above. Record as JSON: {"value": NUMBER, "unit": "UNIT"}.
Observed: {"value": 40, "unit": "V"}
